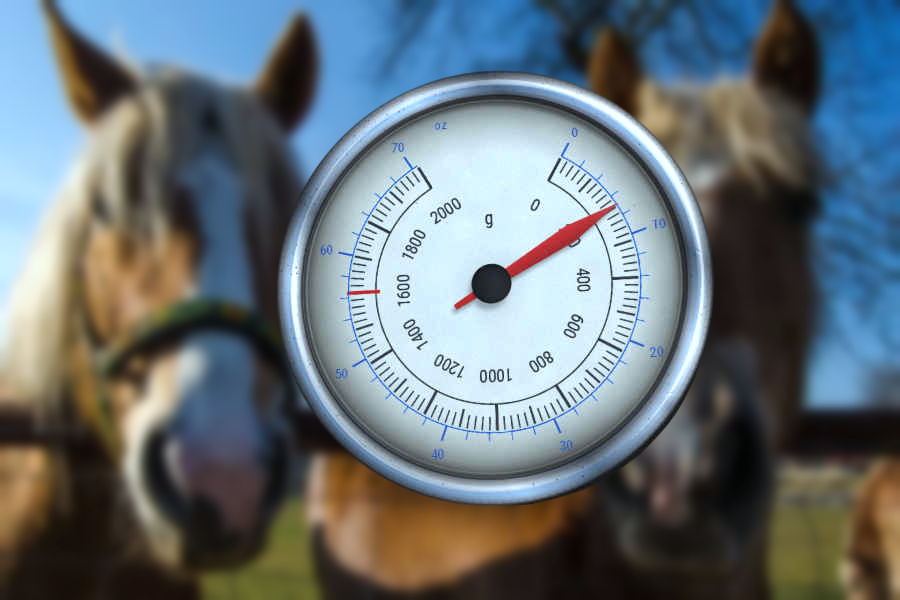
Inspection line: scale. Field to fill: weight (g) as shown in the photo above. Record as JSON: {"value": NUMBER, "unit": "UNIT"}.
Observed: {"value": 200, "unit": "g"}
